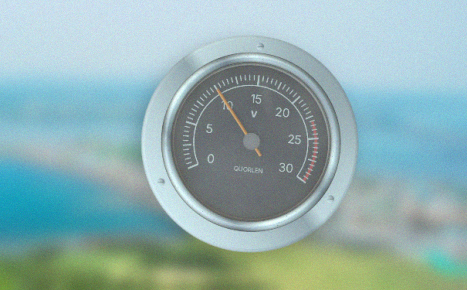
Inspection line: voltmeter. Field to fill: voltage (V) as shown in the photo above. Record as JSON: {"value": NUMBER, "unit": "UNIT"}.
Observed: {"value": 10, "unit": "V"}
